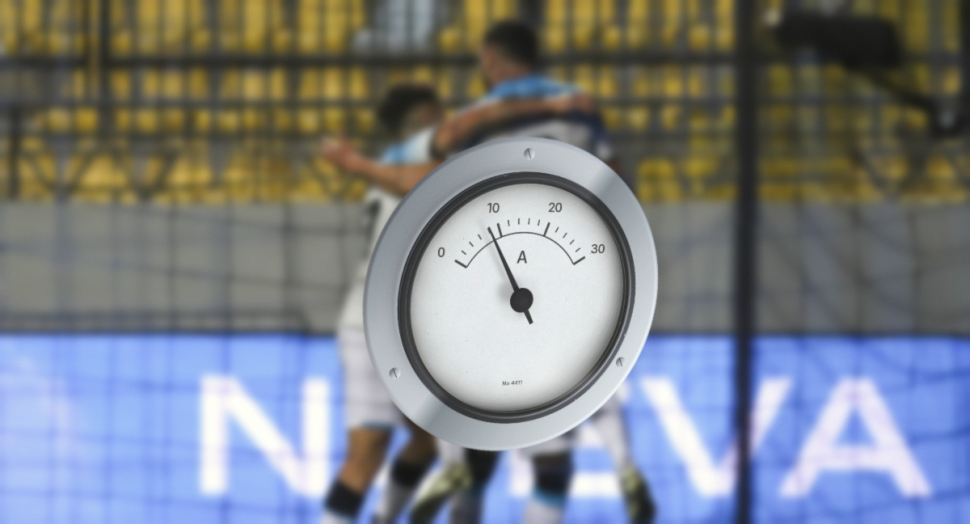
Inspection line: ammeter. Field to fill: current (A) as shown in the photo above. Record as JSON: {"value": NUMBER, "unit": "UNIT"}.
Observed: {"value": 8, "unit": "A"}
